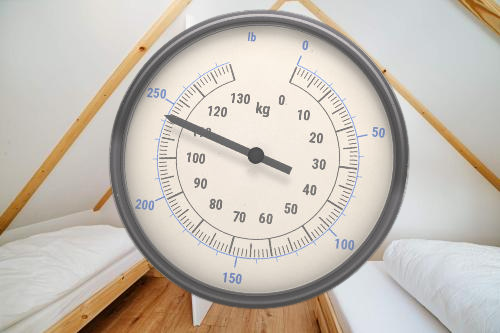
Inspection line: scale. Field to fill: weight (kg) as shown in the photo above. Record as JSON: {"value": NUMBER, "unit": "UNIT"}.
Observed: {"value": 110, "unit": "kg"}
